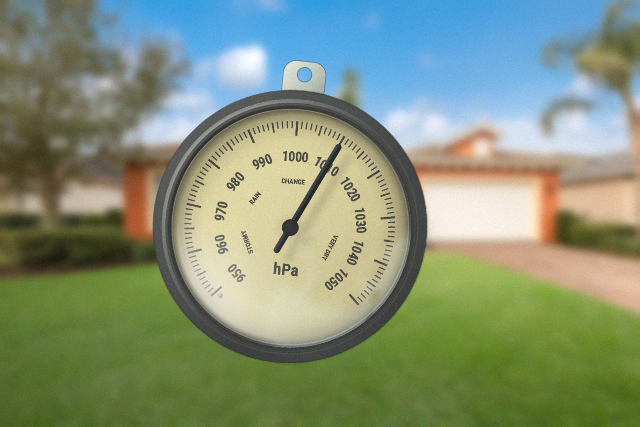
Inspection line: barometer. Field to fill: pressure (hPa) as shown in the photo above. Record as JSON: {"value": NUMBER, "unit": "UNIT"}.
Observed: {"value": 1010, "unit": "hPa"}
